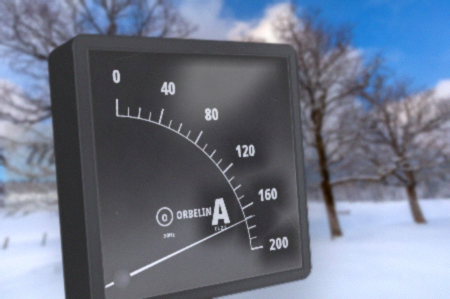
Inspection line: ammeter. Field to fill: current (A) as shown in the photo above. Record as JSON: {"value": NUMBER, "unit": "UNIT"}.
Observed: {"value": 170, "unit": "A"}
